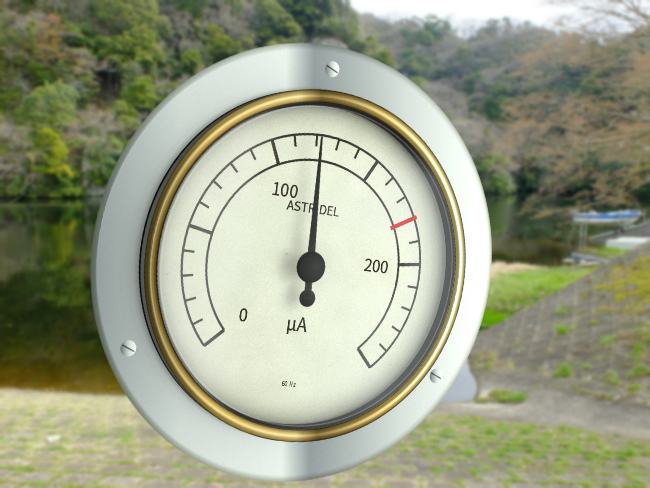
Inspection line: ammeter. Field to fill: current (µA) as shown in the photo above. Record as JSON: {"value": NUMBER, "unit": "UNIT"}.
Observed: {"value": 120, "unit": "µA"}
